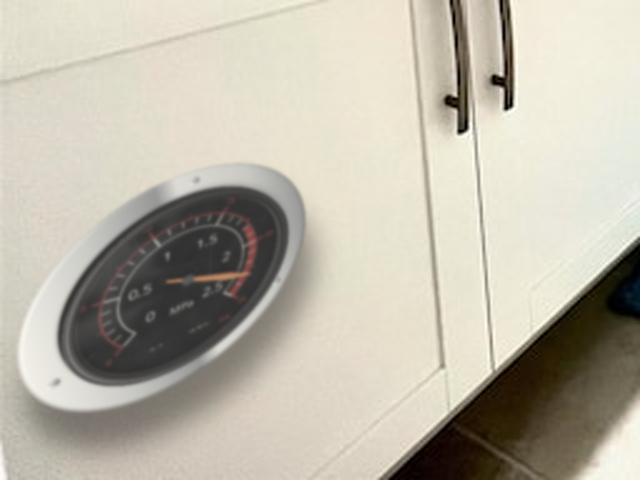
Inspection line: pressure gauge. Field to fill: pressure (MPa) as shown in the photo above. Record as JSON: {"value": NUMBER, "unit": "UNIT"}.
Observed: {"value": 2.3, "unit": "MPa"}
